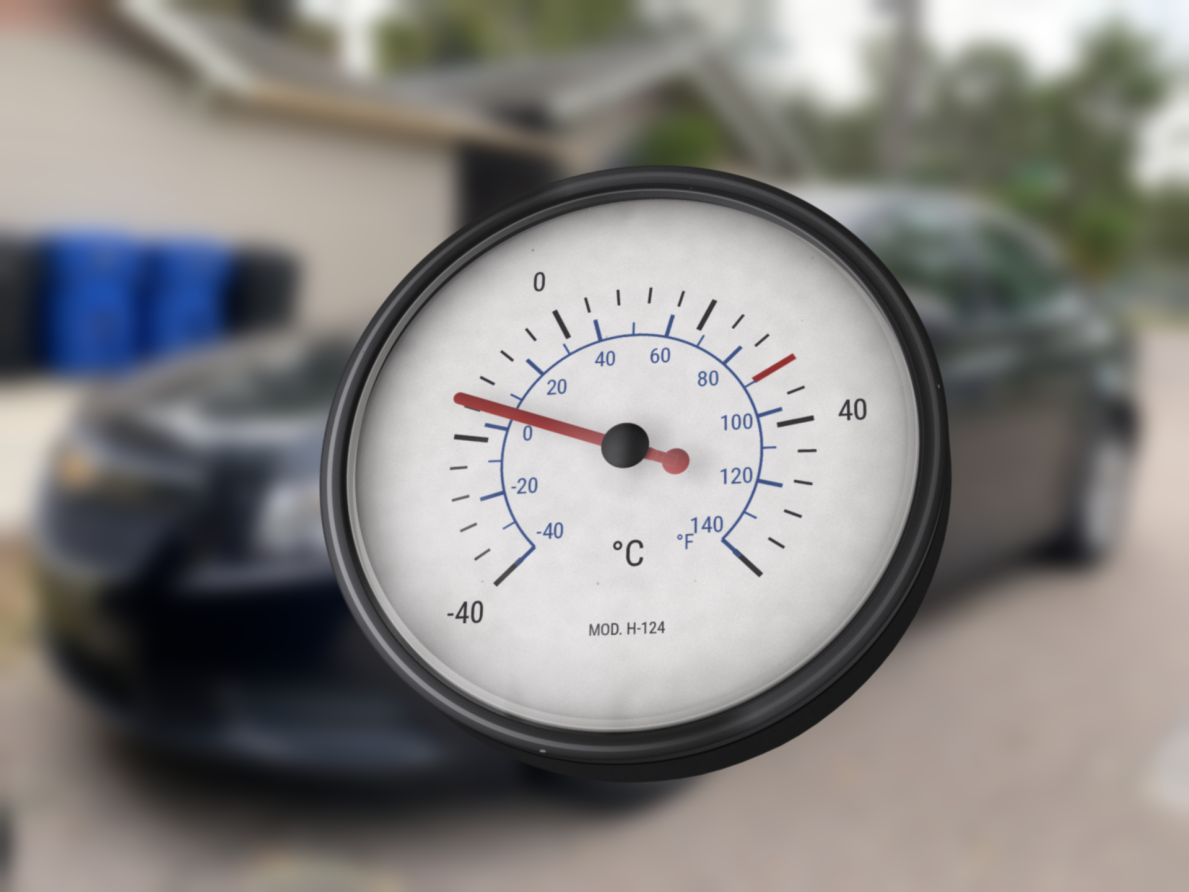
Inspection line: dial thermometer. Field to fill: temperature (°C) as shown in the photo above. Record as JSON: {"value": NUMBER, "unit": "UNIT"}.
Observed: {"value": -16, "unit": "°C"}
